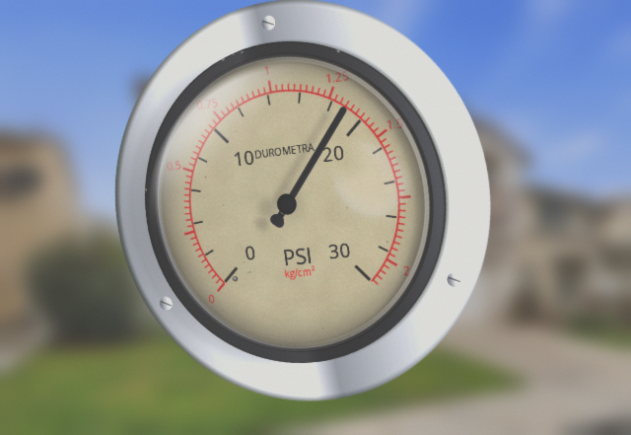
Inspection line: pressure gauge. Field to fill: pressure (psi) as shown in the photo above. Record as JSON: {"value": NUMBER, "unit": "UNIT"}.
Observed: {"value": 19, "unit": "psi"}
